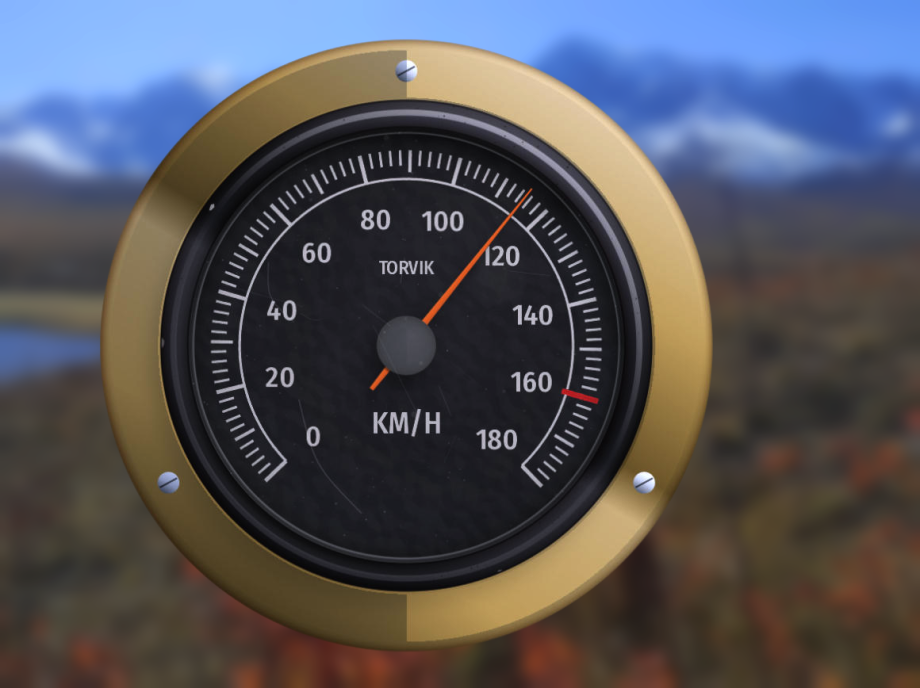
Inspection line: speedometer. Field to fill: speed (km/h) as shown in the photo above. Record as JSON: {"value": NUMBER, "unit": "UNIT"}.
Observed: {"value": 115, "unit": "km/h"}
